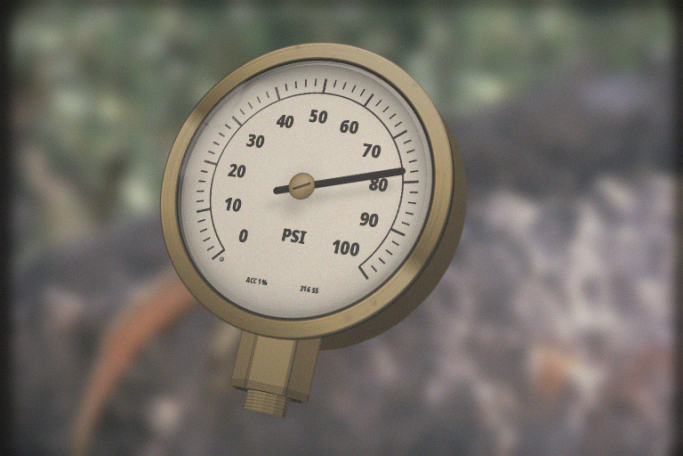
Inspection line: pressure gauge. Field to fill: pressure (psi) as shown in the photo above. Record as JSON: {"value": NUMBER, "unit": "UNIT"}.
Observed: {"value": 78, "unit": "psi"}
